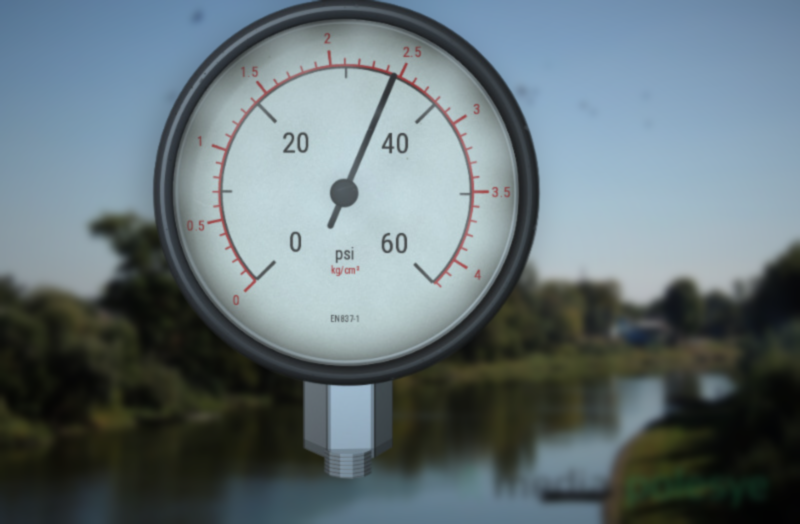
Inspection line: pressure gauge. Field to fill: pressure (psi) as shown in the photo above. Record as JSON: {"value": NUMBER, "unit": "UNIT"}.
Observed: {"value": 35, "unit": "psi"}
